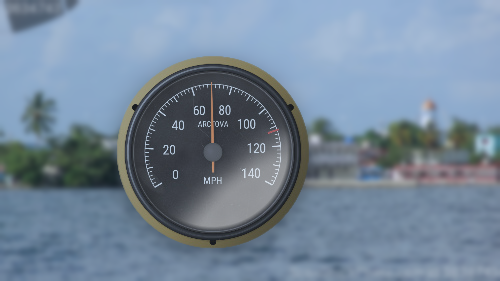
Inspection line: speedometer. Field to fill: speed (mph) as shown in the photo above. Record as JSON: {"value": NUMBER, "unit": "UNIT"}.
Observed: {"value": 70, "unit": "mph"}
